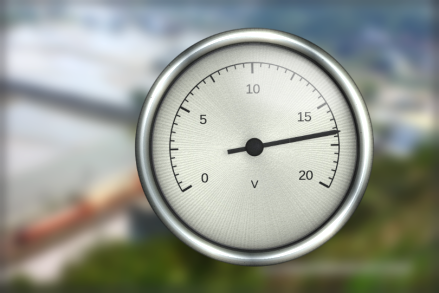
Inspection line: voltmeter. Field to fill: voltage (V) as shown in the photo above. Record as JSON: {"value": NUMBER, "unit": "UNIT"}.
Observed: {"value": 16.75, "unit": "V"}
